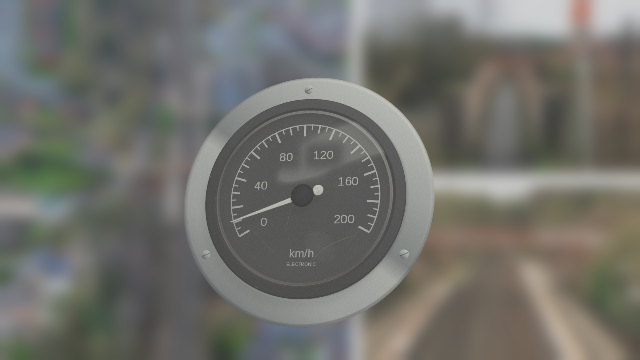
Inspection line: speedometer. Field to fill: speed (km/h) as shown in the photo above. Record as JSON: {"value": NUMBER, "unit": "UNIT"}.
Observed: {"value": 10, "unit": "km/h"}
